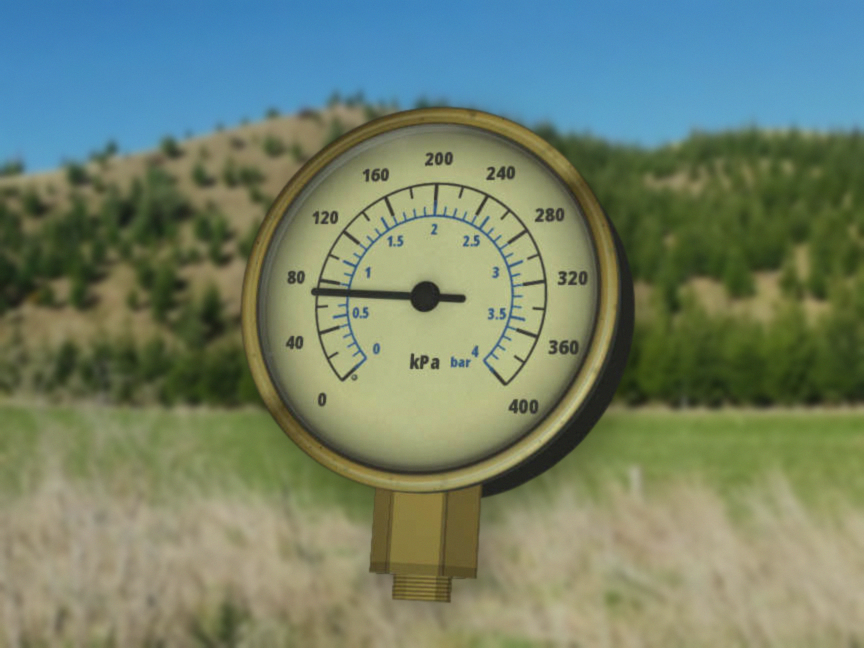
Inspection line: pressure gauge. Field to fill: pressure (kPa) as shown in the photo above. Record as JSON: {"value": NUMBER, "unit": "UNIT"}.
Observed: {"value": 70, "unit": "kPa"}
